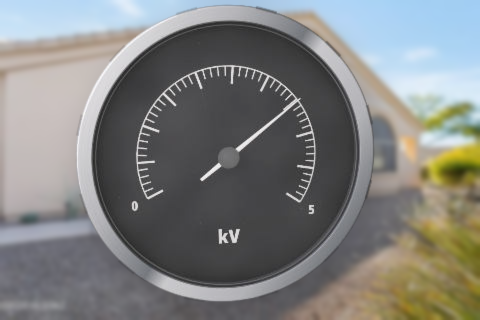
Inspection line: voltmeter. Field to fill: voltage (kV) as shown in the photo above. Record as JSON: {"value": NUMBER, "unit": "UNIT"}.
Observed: {"value": 3.5, "unit": "kV"}
